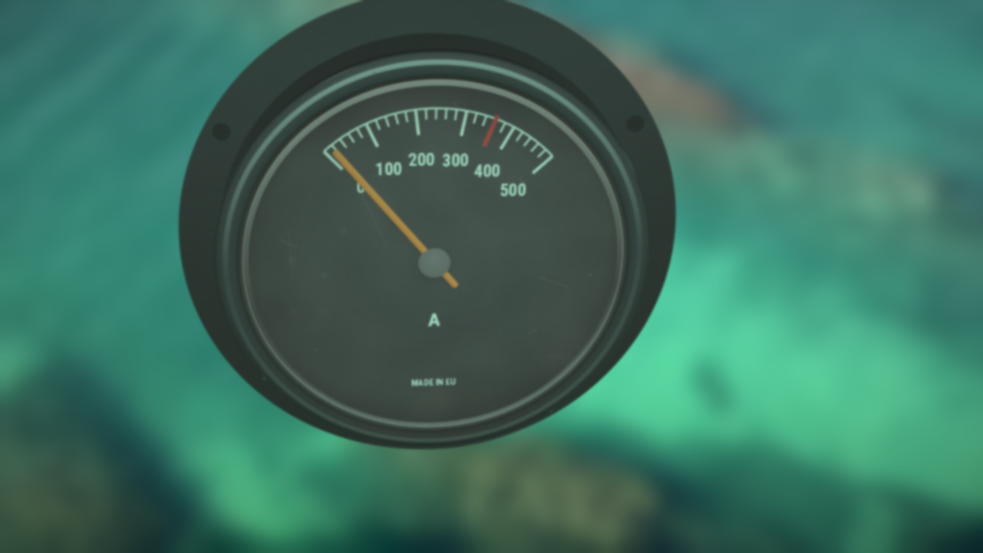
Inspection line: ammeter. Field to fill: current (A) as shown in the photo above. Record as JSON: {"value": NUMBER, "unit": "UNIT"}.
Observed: {"value": 20, "unit": "A"}
